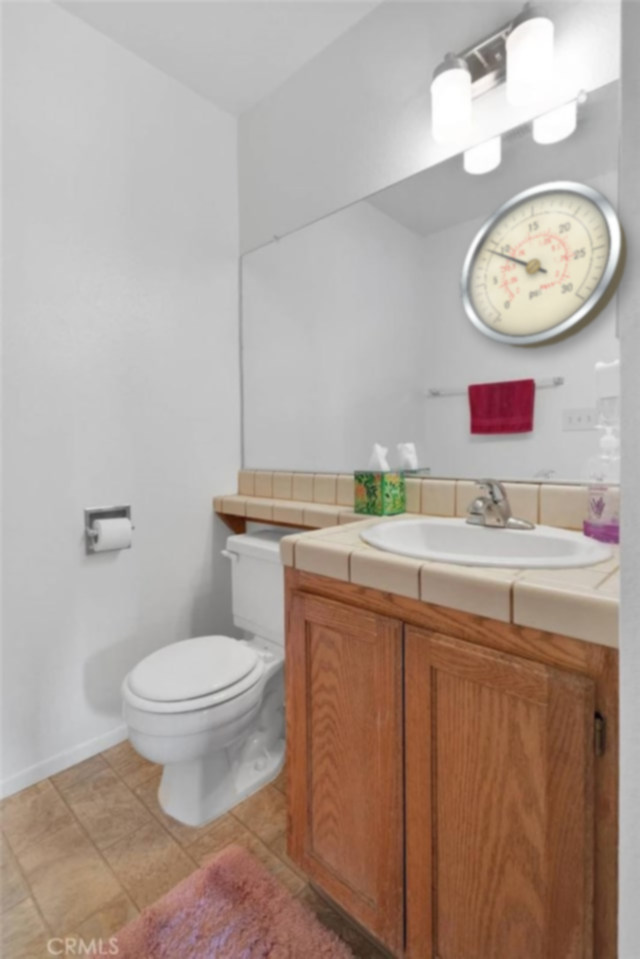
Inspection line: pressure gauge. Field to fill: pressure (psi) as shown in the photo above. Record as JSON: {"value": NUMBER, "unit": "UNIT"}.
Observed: {"value": 9, "unit": "psi"}
